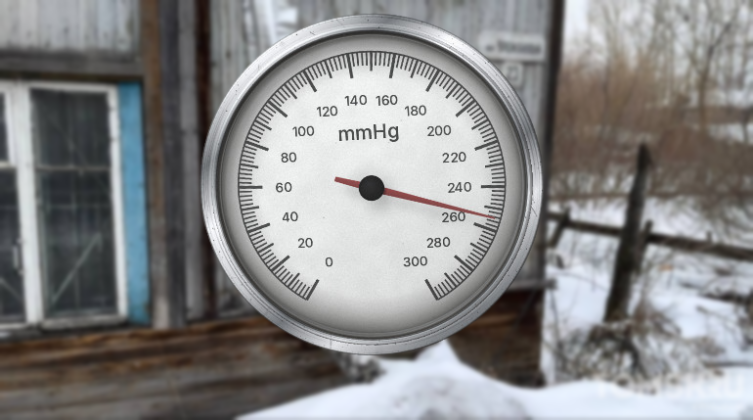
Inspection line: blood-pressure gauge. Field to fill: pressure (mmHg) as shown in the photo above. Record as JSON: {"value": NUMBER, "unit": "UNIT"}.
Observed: {"value": 254, "unit": "mmHg"}
